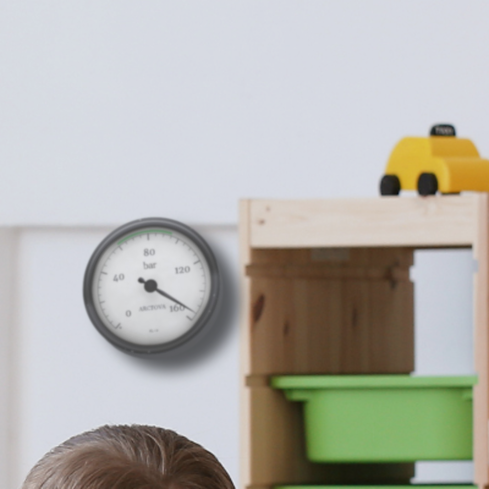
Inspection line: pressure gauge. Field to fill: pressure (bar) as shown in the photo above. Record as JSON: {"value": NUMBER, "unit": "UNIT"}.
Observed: {"value": 155, "unit": "bar"}
